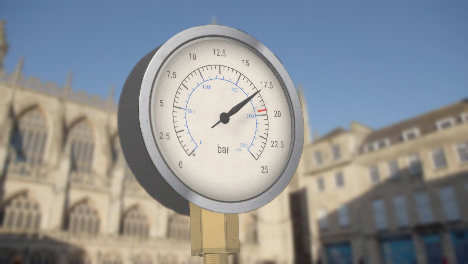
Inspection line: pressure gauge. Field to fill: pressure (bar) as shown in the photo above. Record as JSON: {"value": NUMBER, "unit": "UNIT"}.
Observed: {"value": 17.5, "unit": "bar"}
